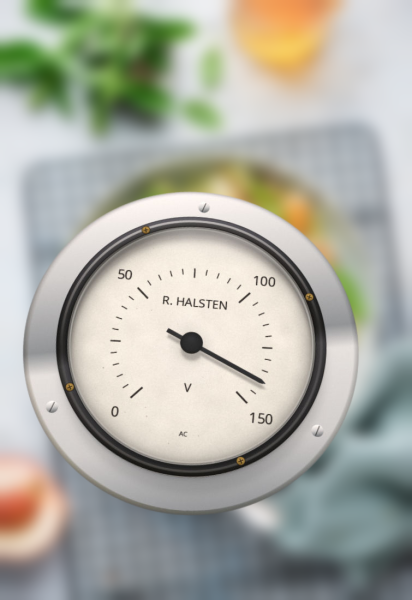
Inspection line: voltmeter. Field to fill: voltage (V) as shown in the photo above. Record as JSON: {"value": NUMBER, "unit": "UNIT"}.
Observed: {"value": 140, "unit": "V"}
